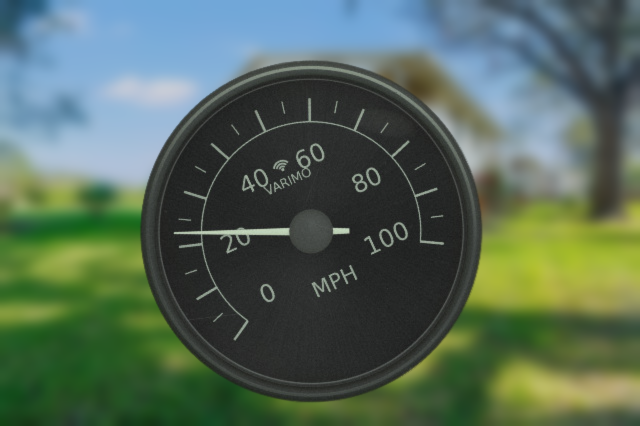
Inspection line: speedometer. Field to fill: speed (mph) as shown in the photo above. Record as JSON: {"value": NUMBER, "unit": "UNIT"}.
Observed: {"value": 22.5, "unit": "mph"}
